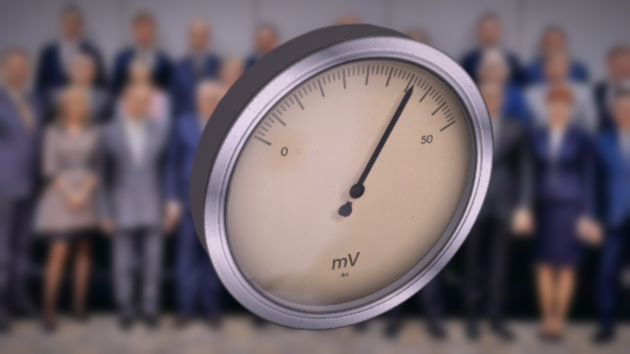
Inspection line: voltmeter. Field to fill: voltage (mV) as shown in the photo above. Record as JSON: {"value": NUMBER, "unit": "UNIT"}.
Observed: {"value": 35, "unit": "mV"}
